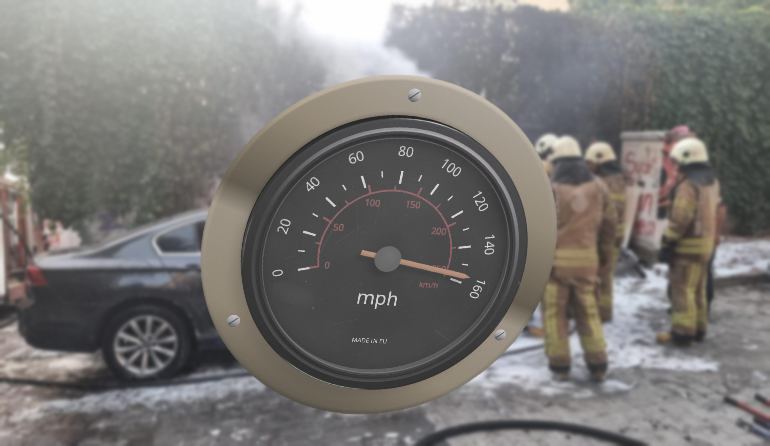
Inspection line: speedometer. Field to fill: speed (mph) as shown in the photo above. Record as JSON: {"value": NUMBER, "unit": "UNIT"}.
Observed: {"value": 155, "unit": "mph"}
